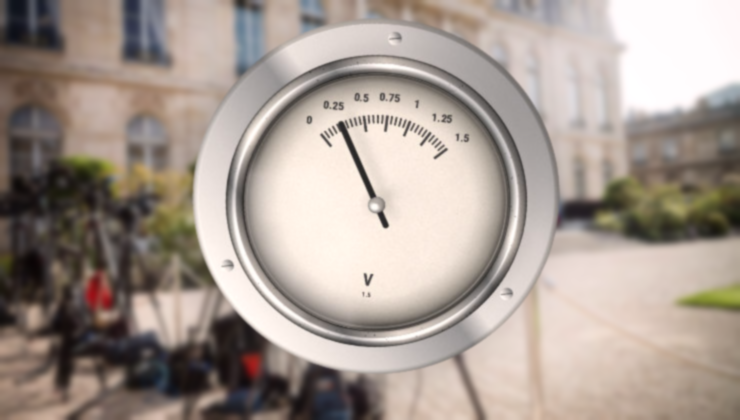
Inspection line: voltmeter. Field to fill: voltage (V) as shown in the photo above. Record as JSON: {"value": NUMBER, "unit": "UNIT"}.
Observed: {"value": 0.25, "unit": "V"}
